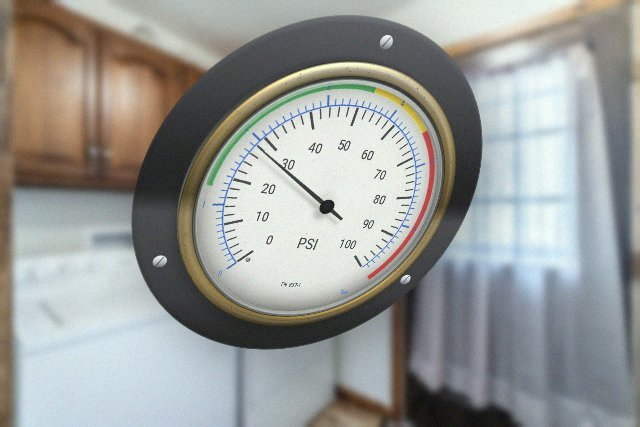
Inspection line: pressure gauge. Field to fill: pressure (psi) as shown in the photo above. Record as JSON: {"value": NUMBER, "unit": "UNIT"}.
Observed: {"value": 28, "unit": "psi"}
